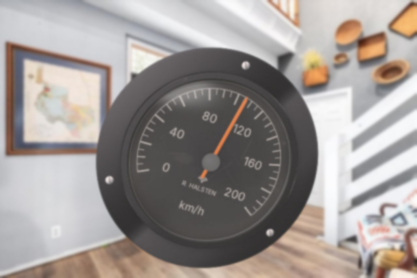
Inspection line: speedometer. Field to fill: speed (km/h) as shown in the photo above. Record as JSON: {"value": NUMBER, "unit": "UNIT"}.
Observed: {"value": 105, "unit": "km/h"}
